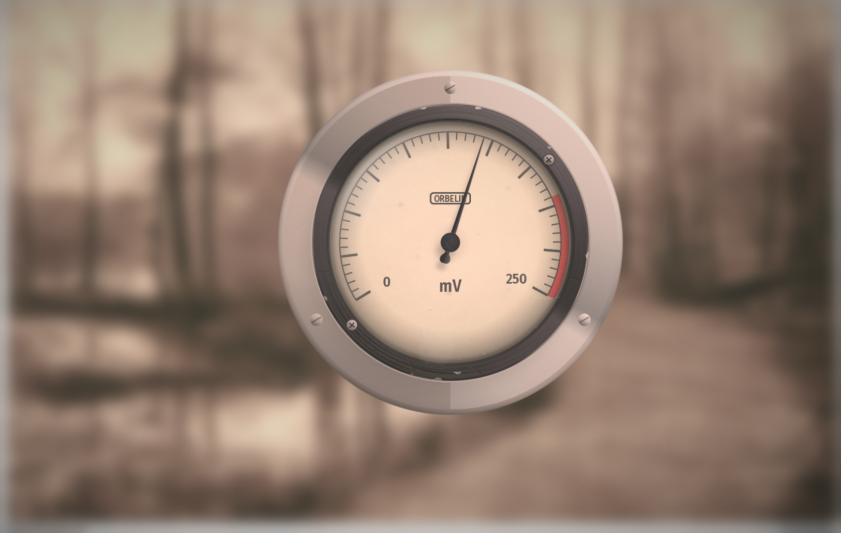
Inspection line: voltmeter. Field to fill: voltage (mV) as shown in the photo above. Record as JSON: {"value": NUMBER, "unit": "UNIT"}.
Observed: {"value": 145, "unit": "mV"}
